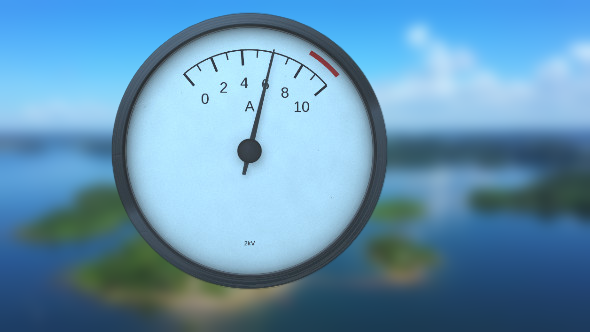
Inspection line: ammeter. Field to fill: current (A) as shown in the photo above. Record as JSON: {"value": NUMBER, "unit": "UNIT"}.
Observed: {"value": 6, "unit": "A"}
